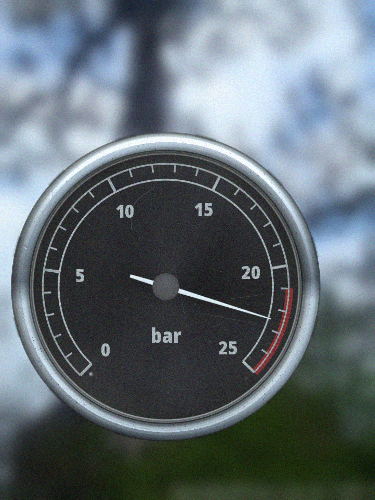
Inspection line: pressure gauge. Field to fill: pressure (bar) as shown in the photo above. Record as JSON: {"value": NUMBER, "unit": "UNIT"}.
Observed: {"value": 22.5, "unit": "bar"}
